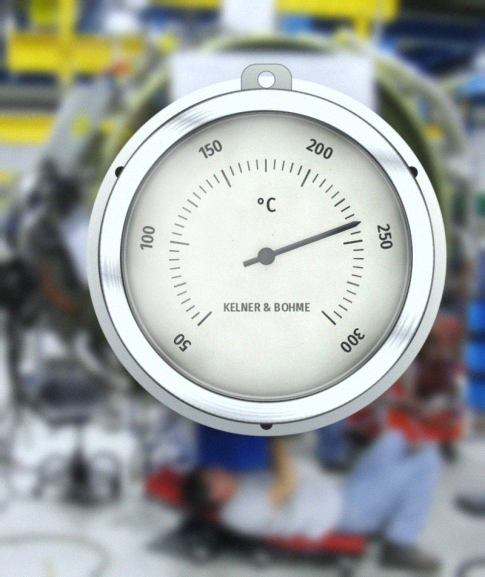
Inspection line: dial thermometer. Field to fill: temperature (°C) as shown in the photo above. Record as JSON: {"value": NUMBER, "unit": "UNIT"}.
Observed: {"value": 240, "unit": "°C"}
